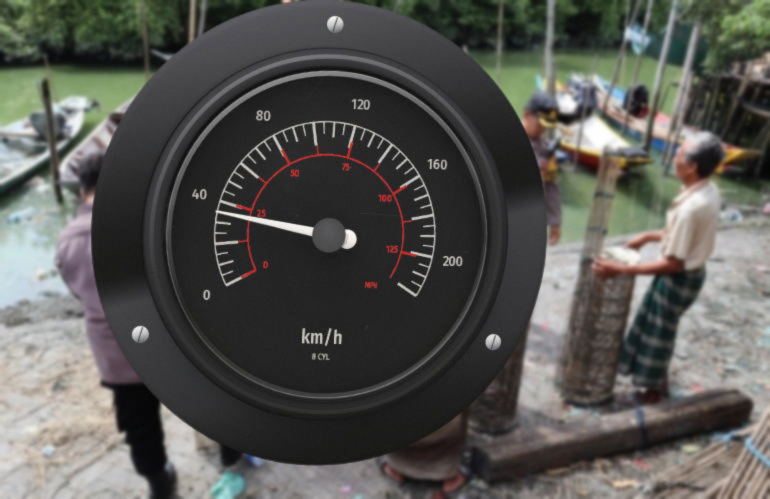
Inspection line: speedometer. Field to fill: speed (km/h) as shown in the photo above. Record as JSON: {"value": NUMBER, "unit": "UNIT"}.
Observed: {"value": 35, "unit": "km/h"}
